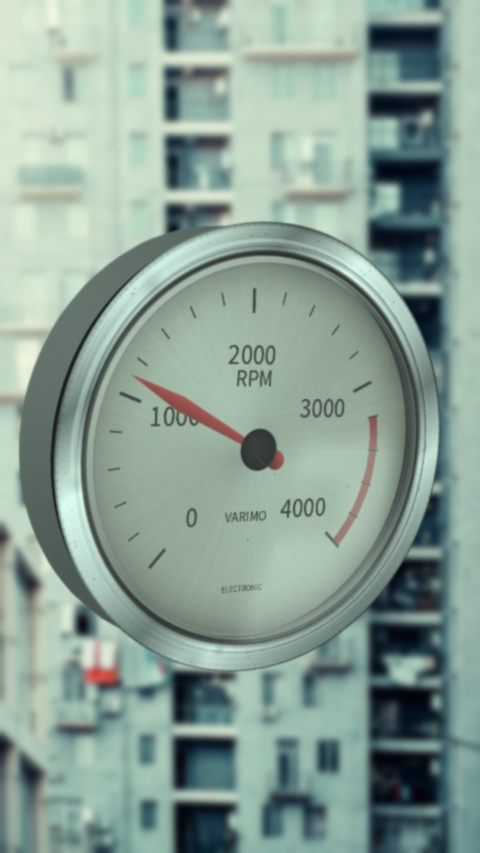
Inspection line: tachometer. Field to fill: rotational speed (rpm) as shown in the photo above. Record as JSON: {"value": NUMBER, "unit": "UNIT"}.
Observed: {"value": 1100, "unit": "rpm"}
